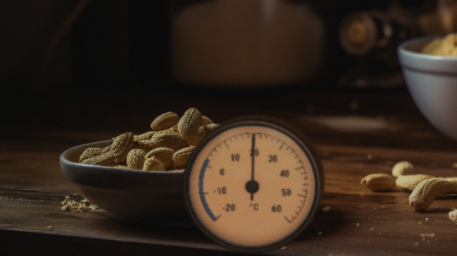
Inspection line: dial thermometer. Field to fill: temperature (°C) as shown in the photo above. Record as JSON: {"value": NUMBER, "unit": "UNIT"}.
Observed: {"value": 20, "unit": "°C"}
